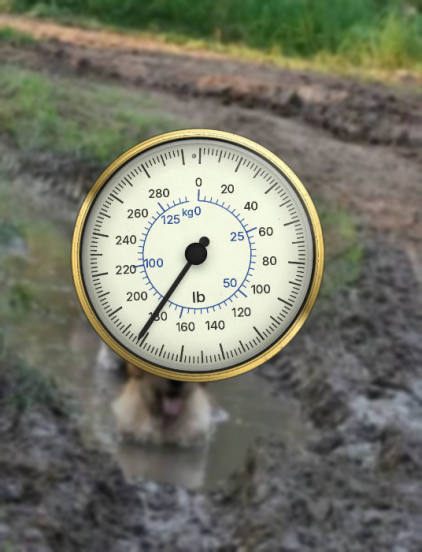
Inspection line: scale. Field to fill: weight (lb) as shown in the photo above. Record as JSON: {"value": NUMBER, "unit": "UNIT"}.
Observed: {"value": 182, "unit": "lb"}
